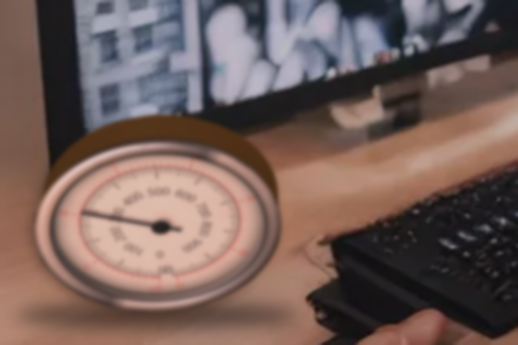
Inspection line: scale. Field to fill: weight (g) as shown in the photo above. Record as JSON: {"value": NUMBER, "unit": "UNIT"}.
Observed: {"value": 300, "unit": "g"}
